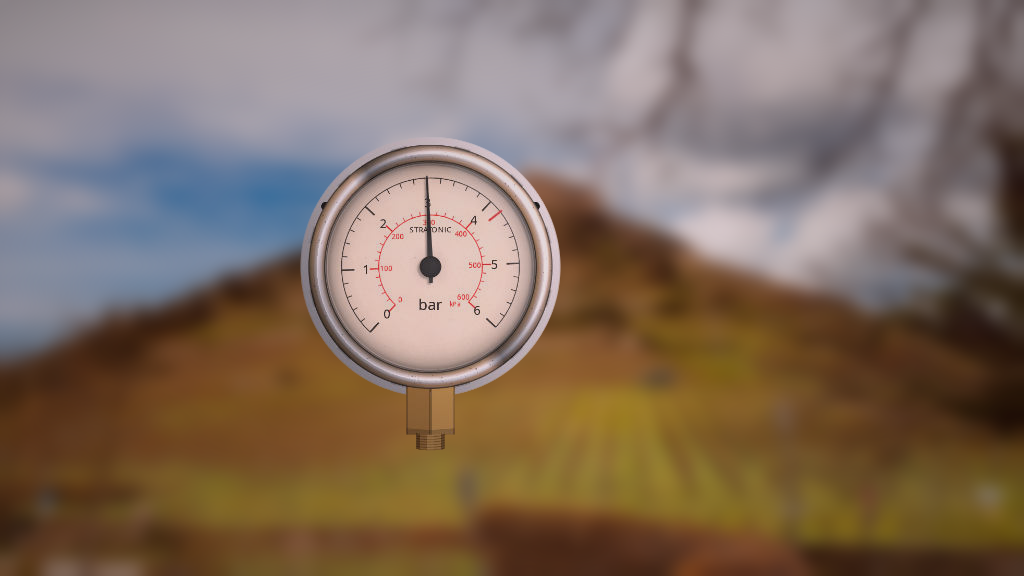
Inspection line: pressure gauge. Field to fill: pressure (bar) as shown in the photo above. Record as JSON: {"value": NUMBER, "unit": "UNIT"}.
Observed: {"value": 3, "unit": "bar"}
